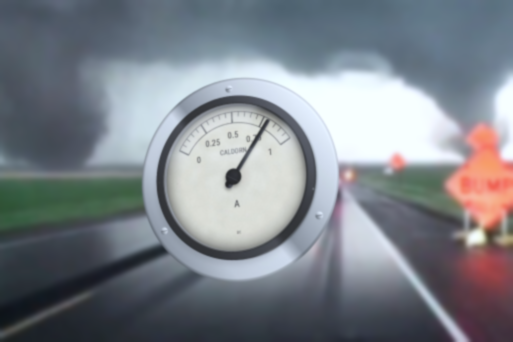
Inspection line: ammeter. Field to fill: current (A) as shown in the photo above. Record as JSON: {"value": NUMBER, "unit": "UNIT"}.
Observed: {"value": 0.8, "unit": "A"}
